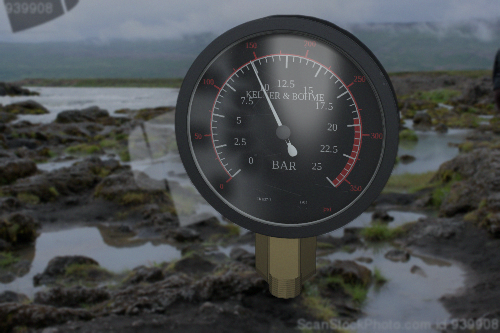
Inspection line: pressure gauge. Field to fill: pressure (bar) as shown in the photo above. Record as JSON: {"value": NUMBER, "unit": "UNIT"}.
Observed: {"value": 10, "unit": "bar"}
